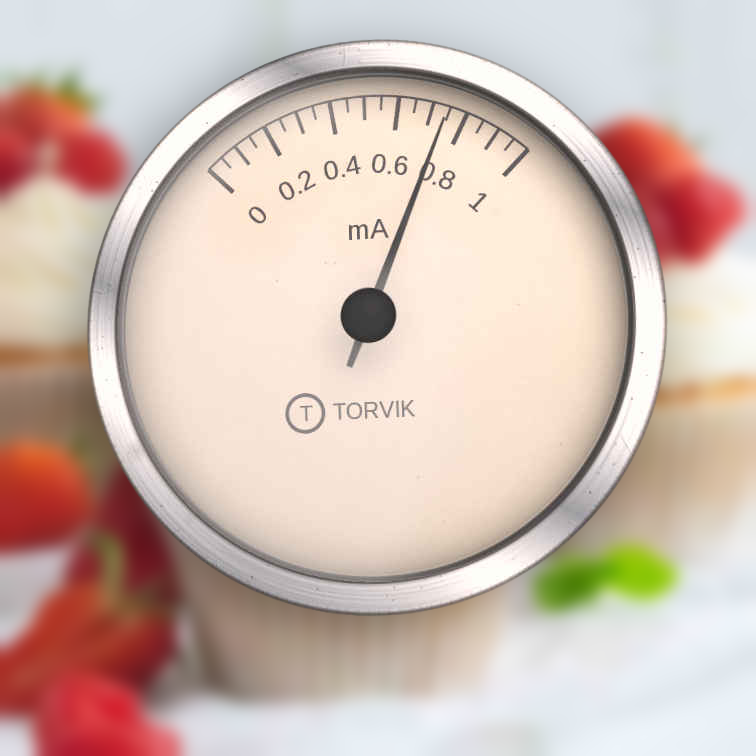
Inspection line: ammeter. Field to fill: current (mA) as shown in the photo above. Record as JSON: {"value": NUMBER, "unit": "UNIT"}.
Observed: {"value": 0.75, "unit": "mA"}
